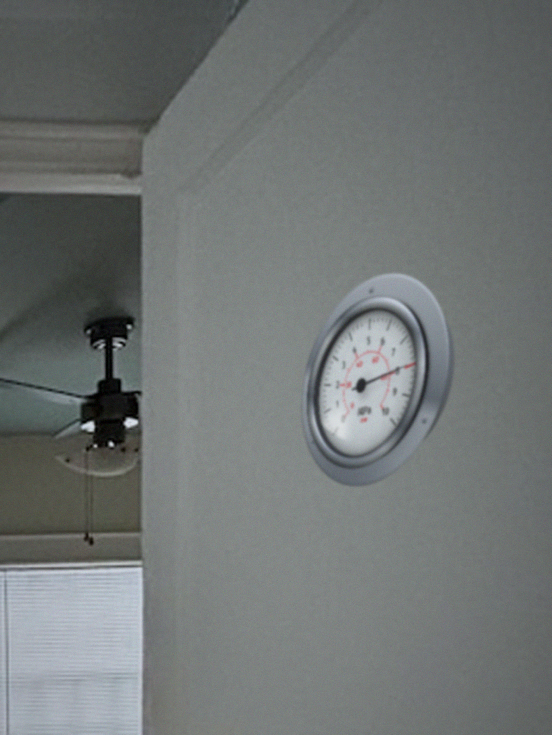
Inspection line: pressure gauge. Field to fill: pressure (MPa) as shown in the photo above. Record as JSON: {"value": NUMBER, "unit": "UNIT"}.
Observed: {"value": 8, "unit": "MPa"}
